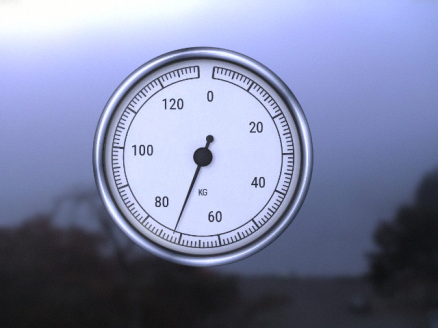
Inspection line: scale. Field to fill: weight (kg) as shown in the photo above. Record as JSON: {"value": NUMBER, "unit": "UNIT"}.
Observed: {"value": 72, "unit": "kg"}
